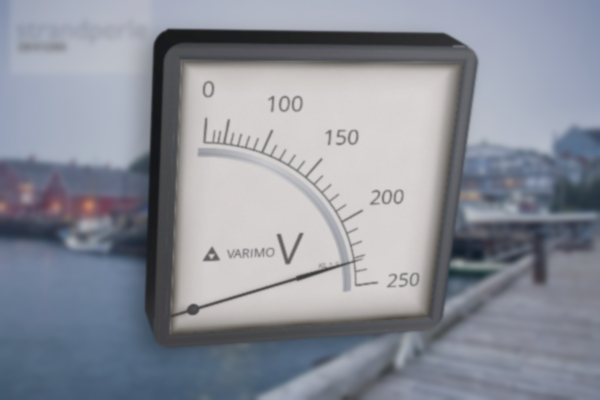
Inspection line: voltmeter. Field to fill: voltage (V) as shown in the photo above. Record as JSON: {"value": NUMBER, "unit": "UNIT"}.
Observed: {"value": 230, "unit": "V"}
